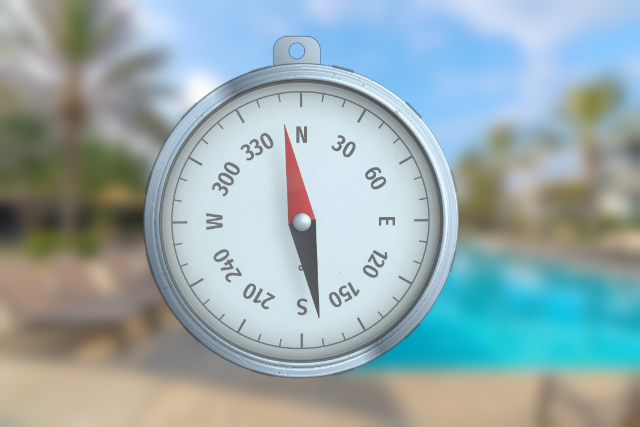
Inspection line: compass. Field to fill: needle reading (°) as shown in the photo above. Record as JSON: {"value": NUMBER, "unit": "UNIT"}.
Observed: {"value": 350, "unit": "°"}
